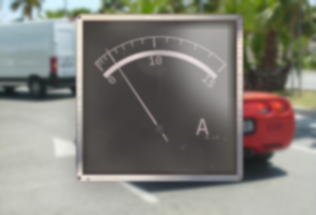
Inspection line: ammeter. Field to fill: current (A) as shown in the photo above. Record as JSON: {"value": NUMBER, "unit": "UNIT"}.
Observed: {"value": 5, "unit": "A"}
